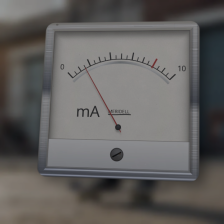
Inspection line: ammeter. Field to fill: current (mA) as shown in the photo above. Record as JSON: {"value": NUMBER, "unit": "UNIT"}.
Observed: {"value": 1.5, "unit": "mA"}
